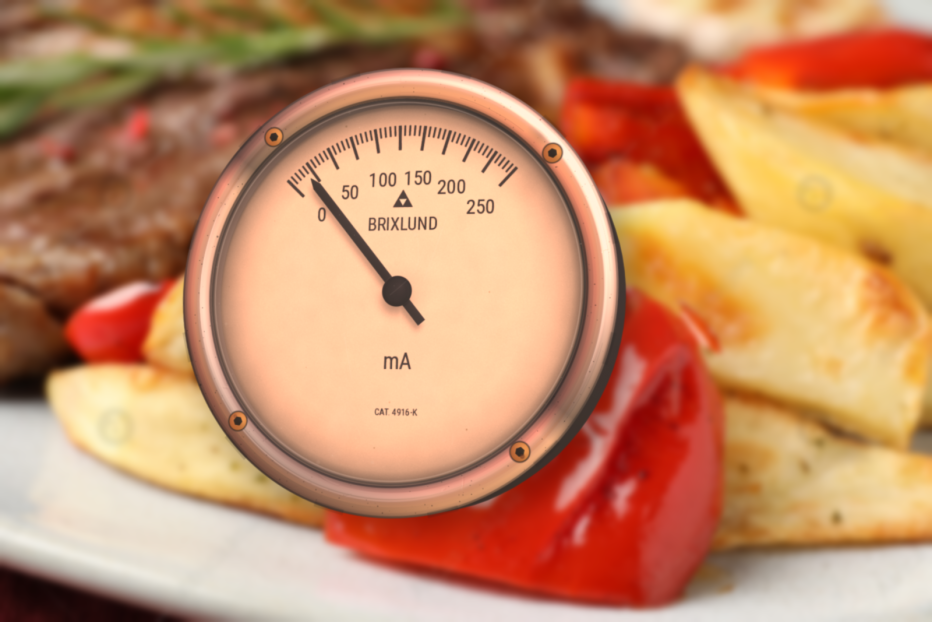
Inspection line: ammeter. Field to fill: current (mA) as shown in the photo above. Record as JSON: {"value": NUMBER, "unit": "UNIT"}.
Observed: {"value": 20, "unit": "mA"}
